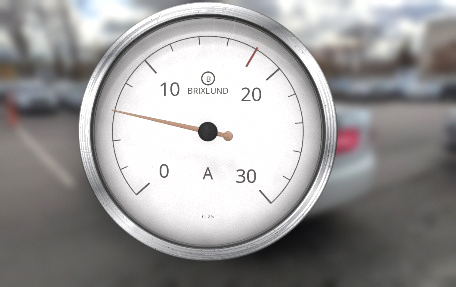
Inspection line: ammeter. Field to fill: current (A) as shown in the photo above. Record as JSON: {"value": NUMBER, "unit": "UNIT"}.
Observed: {"value": 6, "unit": "A"}
